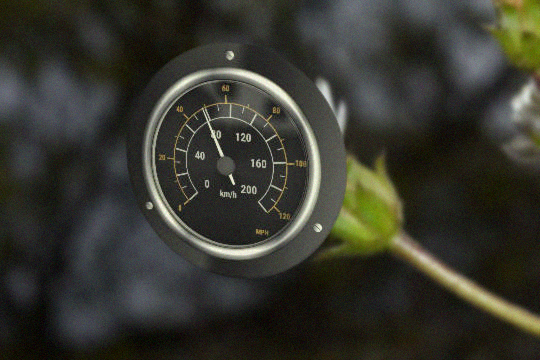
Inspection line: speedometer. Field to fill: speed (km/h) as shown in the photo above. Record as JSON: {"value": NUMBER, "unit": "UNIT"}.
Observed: {"value": 80, "unit": "km/h"}
